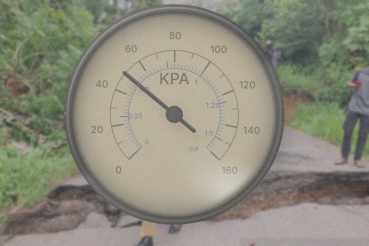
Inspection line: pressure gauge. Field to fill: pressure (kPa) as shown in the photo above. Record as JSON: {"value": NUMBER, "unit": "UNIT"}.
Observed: {"value": 50, "unit": "kPa"}
